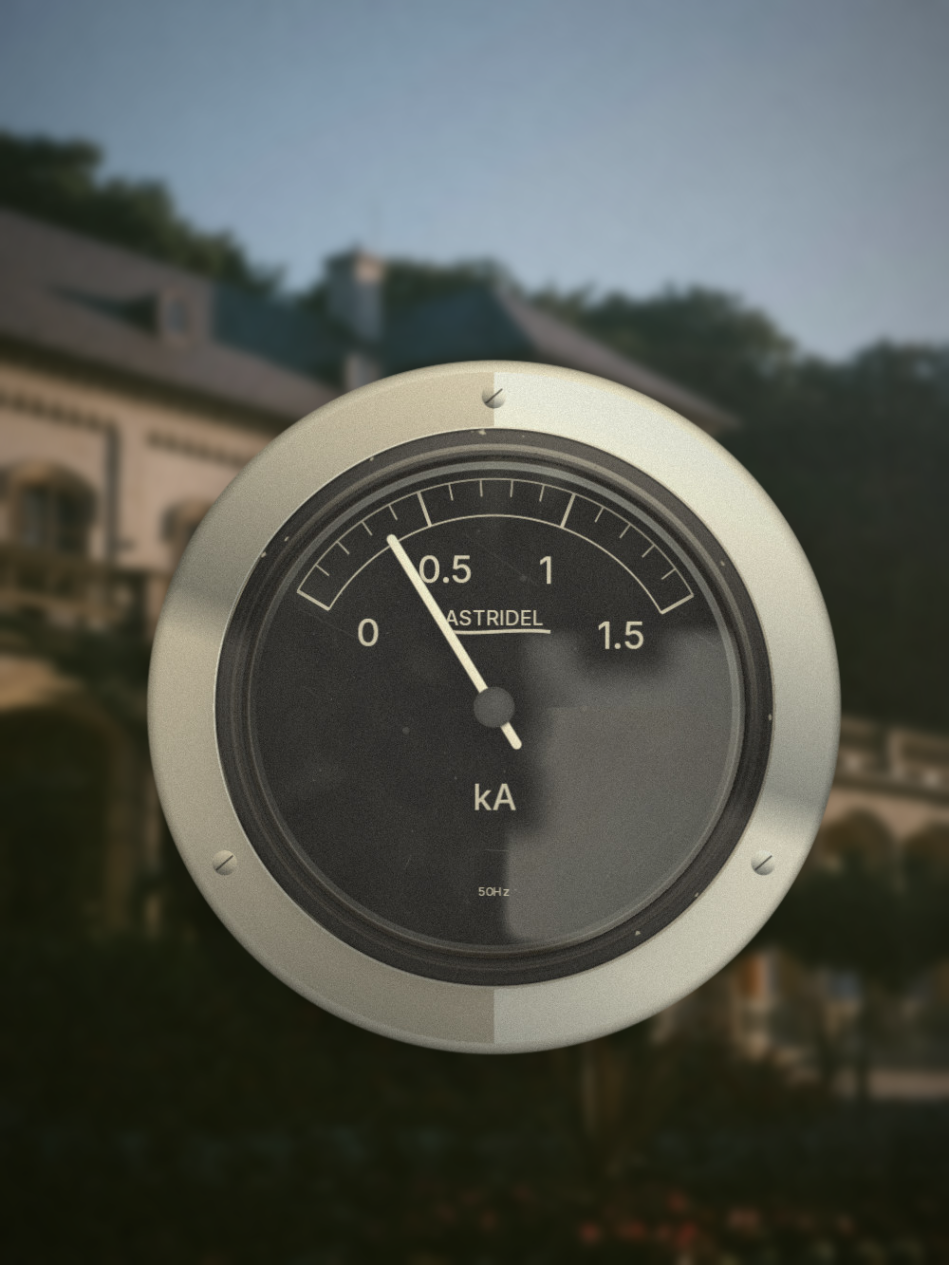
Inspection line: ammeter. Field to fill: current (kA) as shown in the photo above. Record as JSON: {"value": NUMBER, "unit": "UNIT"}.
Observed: {"value": 0.35, "unit": "kA"}
